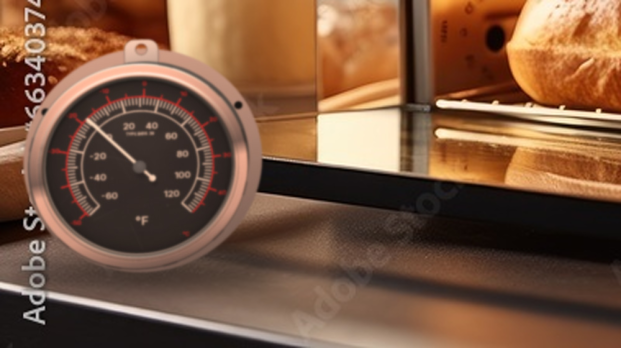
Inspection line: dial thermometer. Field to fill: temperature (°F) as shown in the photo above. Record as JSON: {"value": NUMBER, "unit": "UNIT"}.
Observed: {"value": 0, "unit": "°F"}
